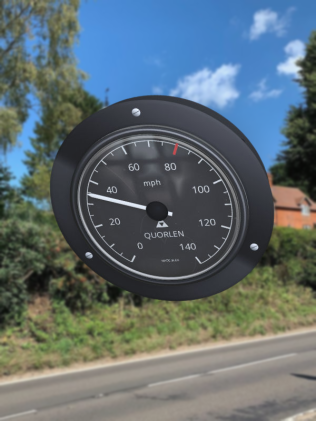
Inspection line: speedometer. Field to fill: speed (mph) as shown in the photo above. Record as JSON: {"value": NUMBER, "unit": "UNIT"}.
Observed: {"value": 35, "unit": "mph"}
